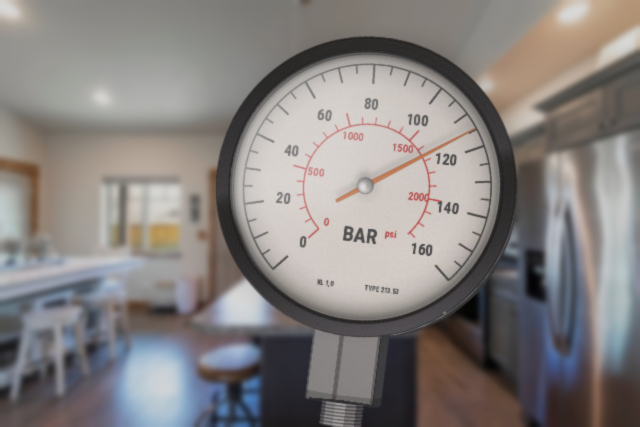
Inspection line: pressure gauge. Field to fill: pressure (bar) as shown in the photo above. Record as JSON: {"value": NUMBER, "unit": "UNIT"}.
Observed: {"value": 115, "unit": "bar"}
